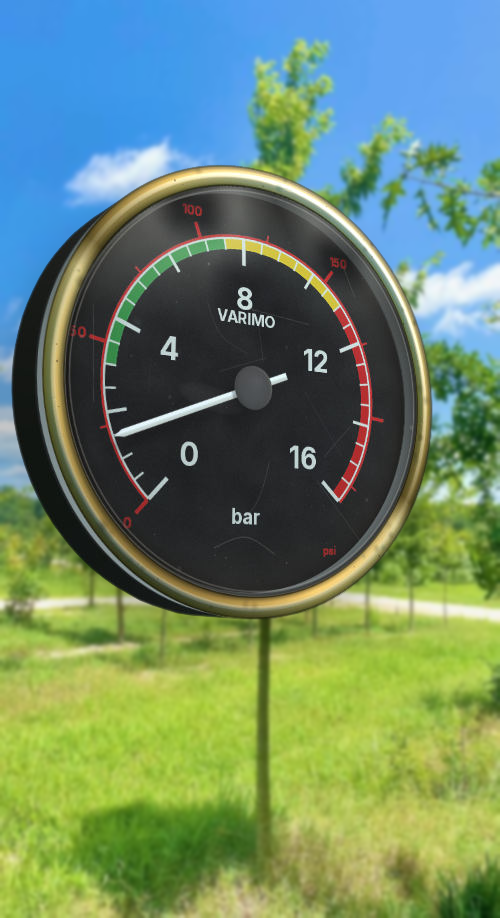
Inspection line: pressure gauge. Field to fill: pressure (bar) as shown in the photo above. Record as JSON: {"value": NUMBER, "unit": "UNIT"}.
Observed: {"value": 1.5, "unit": "bar"}
